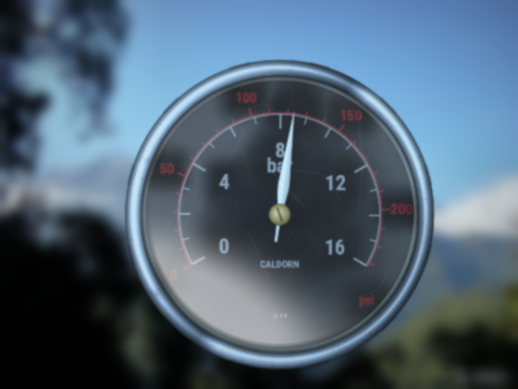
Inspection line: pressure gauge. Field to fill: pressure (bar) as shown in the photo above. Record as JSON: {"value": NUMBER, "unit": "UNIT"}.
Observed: {"value": 8.5, "unit": "bar"}
